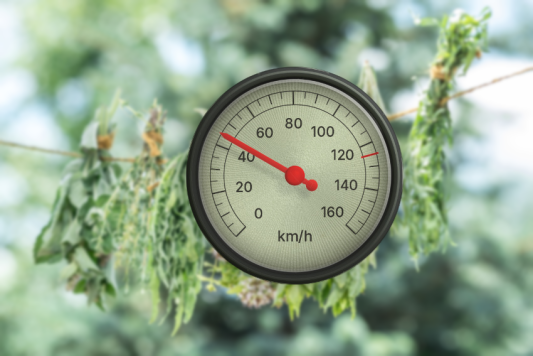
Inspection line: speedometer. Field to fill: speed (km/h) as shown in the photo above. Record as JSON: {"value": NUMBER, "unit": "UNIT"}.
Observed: {"value": 45, "unit": "km/h"}
